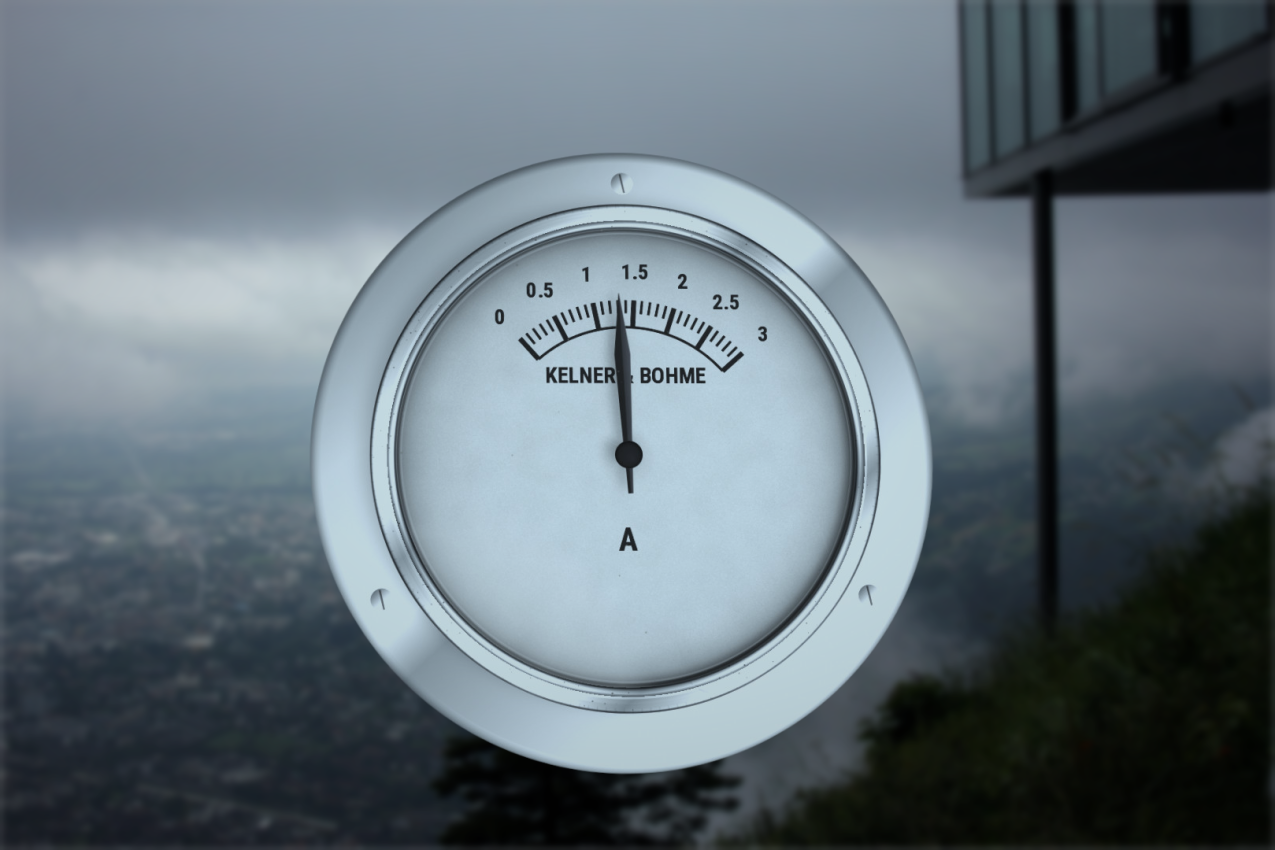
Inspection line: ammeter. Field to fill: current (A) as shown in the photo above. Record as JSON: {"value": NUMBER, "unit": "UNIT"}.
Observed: {"value": 1.3, "unit": "A"}
